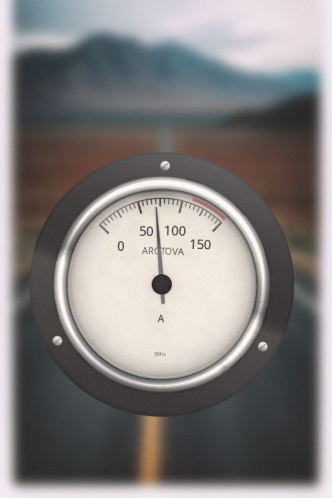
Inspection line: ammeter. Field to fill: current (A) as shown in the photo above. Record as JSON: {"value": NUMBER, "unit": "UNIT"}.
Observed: {"value": 70, "unit": "A"}
